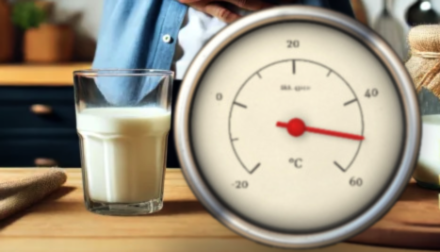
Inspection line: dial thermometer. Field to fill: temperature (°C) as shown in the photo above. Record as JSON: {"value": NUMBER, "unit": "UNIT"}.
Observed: {"value": 50, "unit": "°C"}
